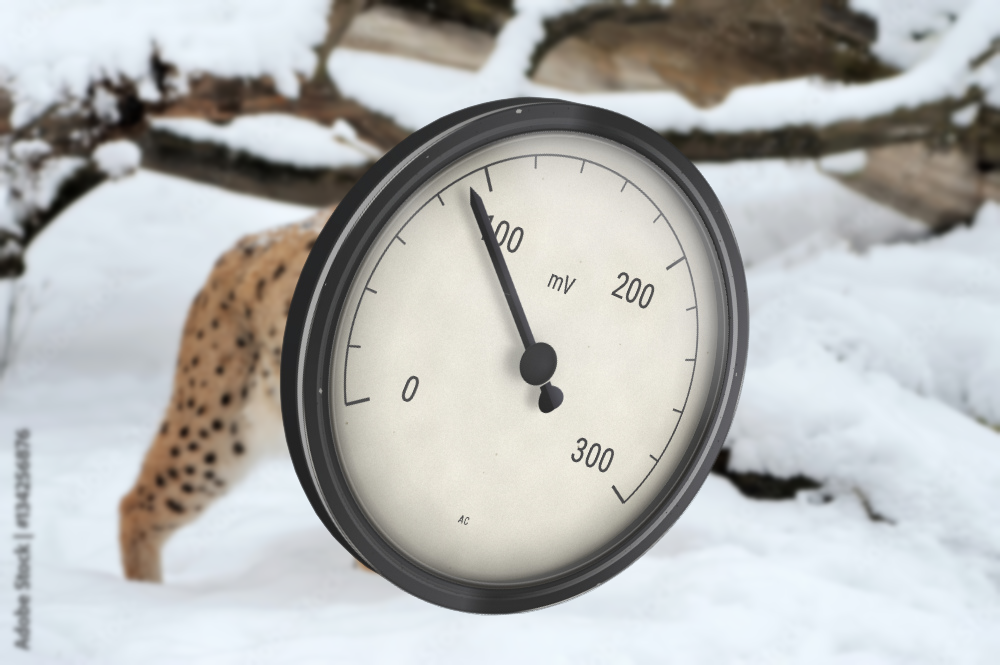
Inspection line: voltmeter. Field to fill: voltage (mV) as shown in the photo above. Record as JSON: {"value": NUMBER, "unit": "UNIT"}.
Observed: {"value": 90, "unit": "mV"}
